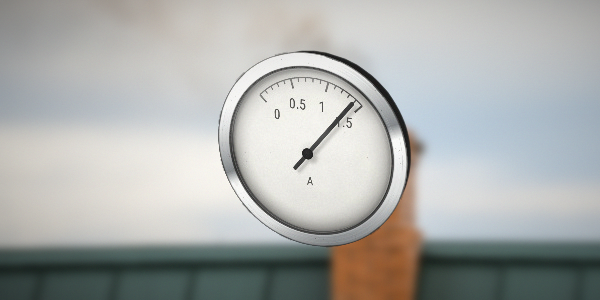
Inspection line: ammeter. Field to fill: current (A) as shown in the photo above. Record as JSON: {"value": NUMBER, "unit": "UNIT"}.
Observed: {"value": 1.4, "unit": "A"}
